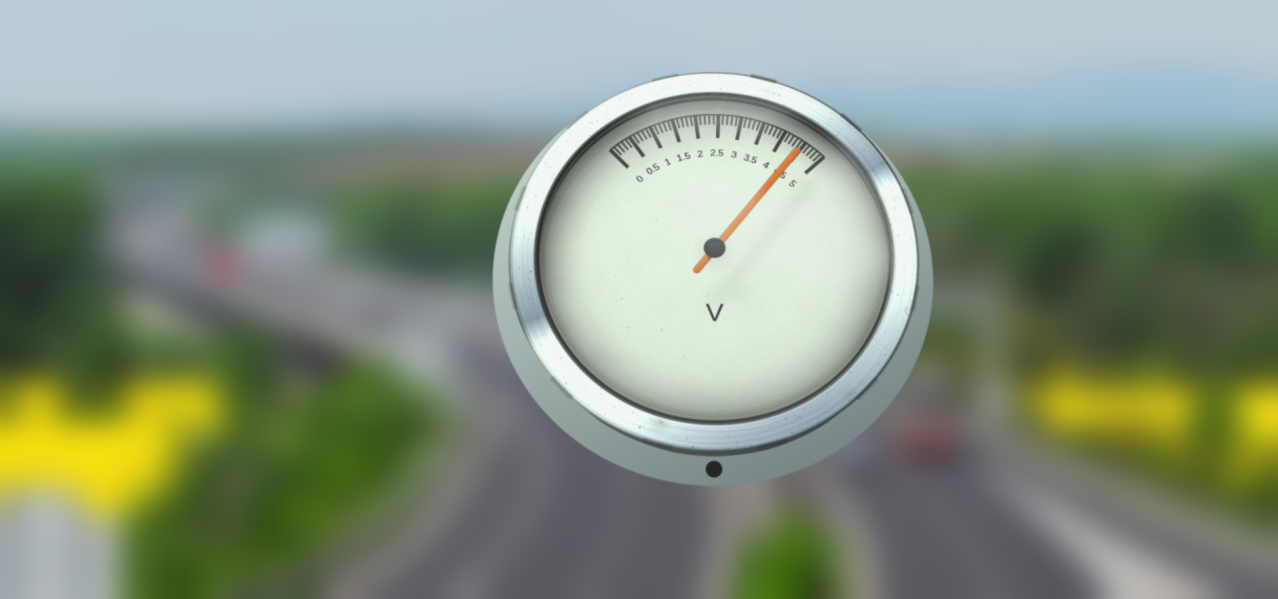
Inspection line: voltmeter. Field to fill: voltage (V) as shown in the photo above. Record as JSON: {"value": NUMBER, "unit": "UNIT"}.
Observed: {"value": 4.5, "unit": "V"}
